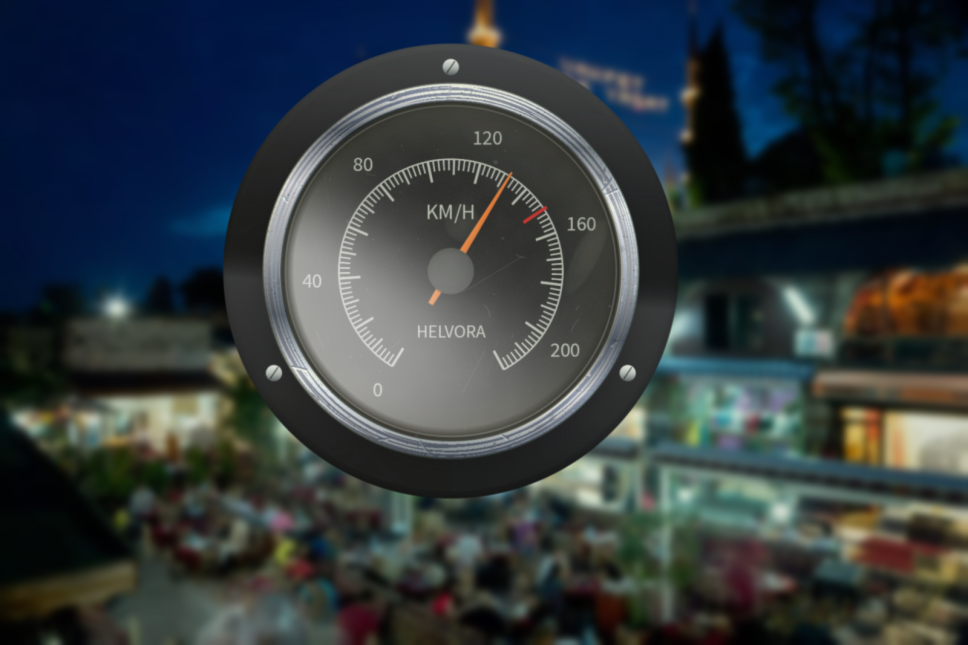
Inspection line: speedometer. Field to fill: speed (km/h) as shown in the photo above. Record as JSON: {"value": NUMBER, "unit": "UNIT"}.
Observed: {"value": 132, "unit": "km/h"}
